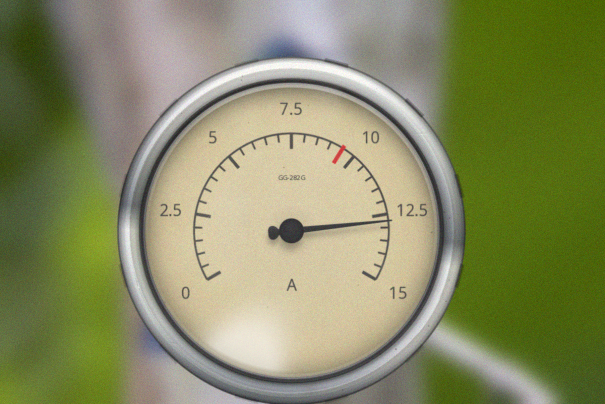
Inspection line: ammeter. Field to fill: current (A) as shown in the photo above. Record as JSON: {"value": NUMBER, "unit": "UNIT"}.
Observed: {"value": 12.75, "unit": "A"}
